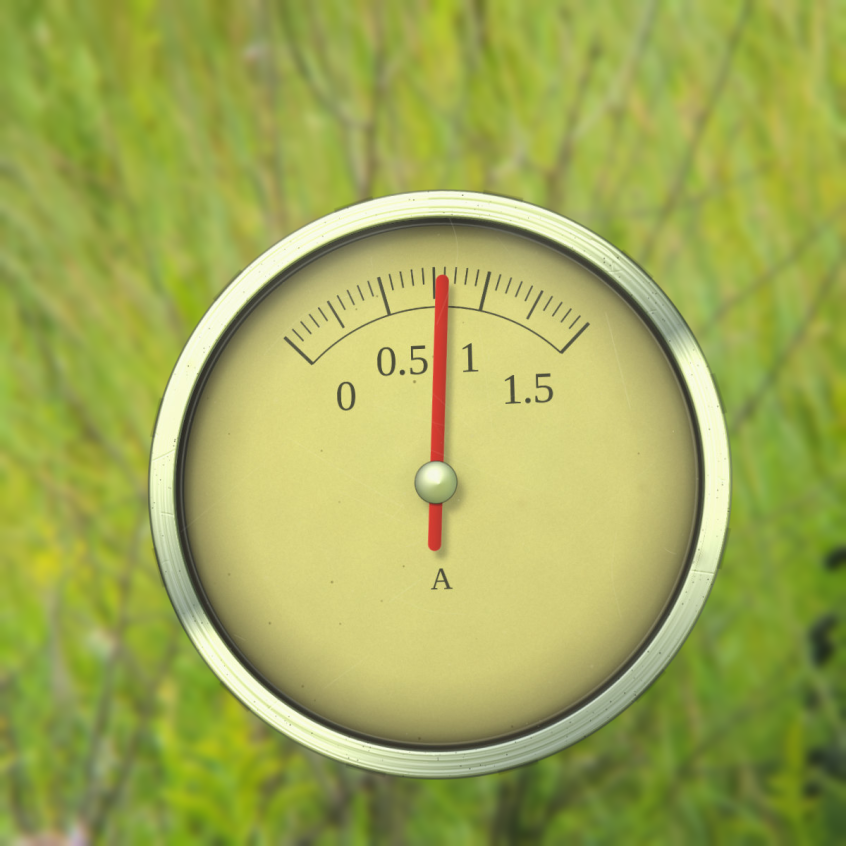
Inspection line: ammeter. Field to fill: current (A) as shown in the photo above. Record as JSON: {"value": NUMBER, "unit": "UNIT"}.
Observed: {"value": 0.8, "unit": "A"}
